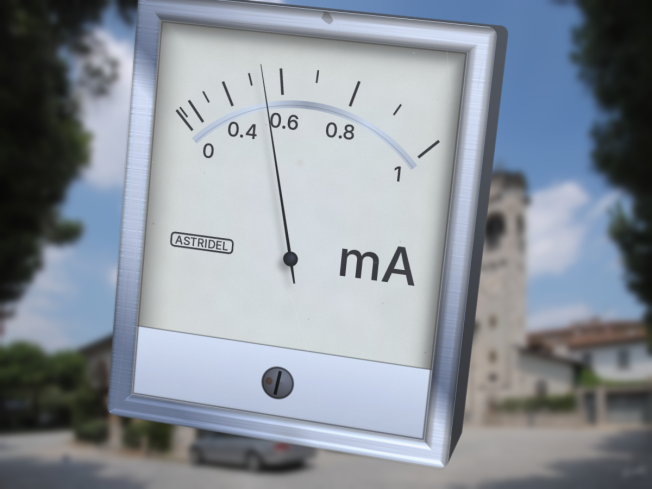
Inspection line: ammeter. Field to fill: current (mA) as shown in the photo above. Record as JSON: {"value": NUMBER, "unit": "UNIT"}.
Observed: {"value": 0.55, "unit": "mA"}
